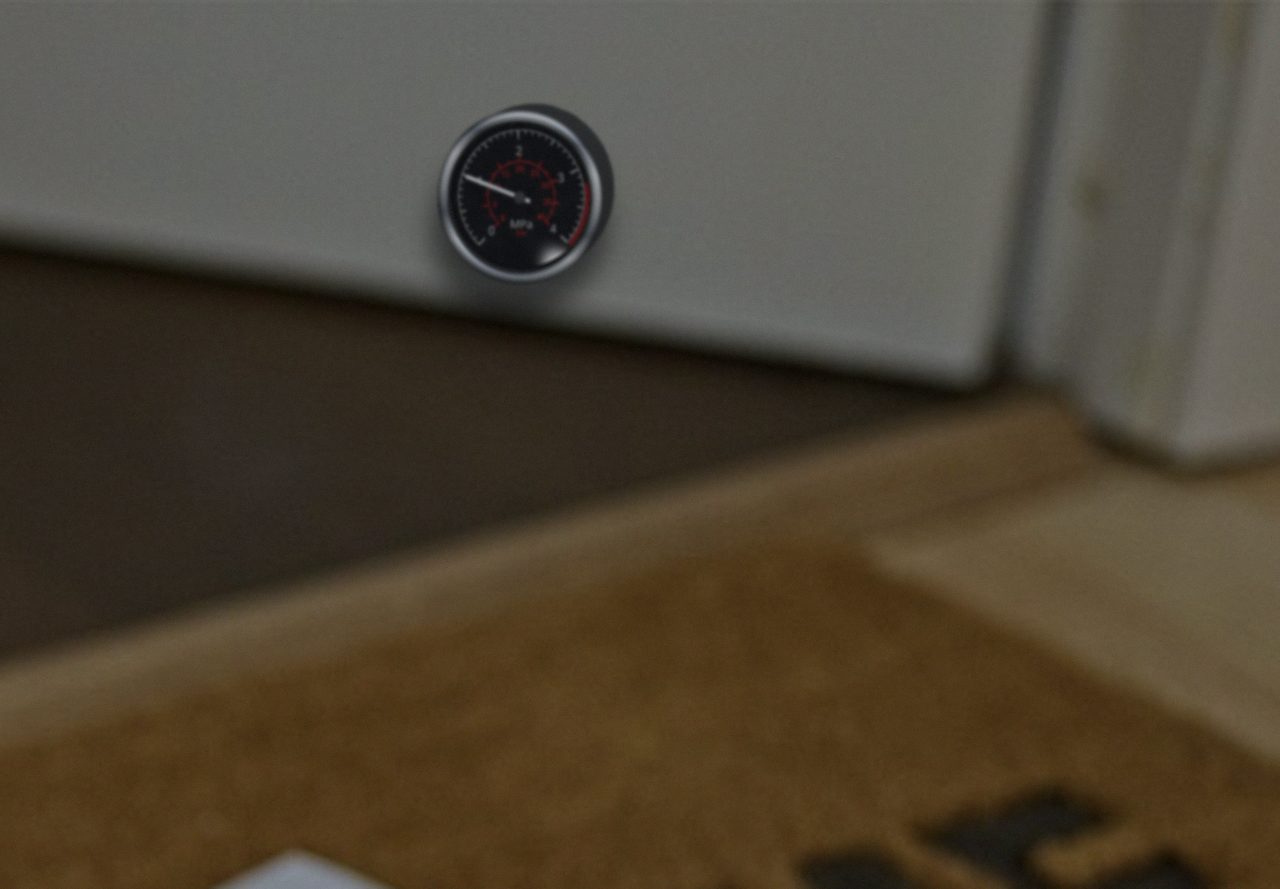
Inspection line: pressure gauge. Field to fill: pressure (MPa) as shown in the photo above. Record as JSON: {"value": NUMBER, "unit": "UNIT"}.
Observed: {"value": 1, "unit": "MPa"}
